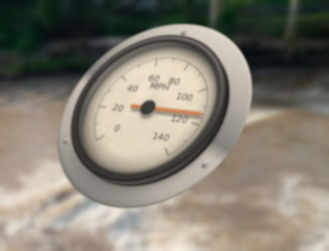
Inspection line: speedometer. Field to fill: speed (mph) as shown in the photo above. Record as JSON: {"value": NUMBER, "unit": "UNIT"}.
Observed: {"value": 115, "unit": "mph"}
